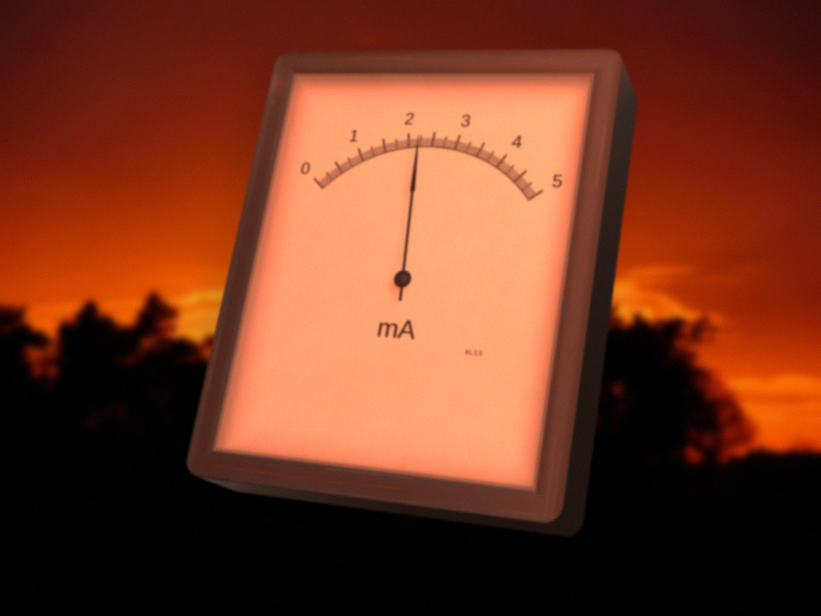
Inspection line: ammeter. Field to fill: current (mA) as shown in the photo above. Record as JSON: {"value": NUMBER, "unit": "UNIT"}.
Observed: {"value": 2.25, "unit": "mA"}
